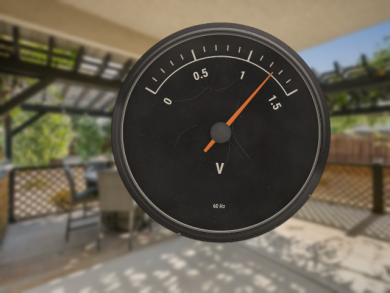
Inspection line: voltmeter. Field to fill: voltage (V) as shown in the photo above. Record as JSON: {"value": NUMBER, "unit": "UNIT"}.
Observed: {"value": 1.25, "unit": "V"}
